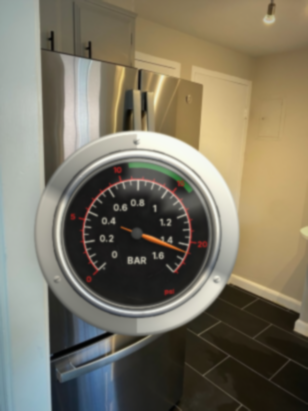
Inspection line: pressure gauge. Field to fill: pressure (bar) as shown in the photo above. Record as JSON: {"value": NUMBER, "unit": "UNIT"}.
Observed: {"value": 1.45, "unit": "bar"}
